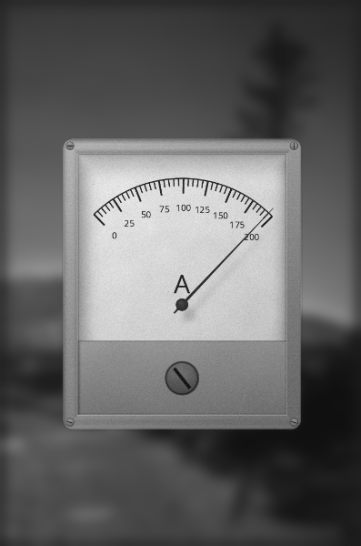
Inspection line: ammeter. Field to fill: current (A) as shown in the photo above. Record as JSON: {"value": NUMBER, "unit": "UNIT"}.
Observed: {"value": 195, "unit": "A"}
